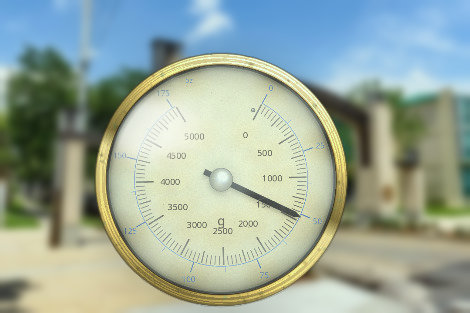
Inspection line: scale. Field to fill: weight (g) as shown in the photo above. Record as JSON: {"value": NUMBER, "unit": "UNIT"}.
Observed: {"value": 1450, "unit": "g"}
